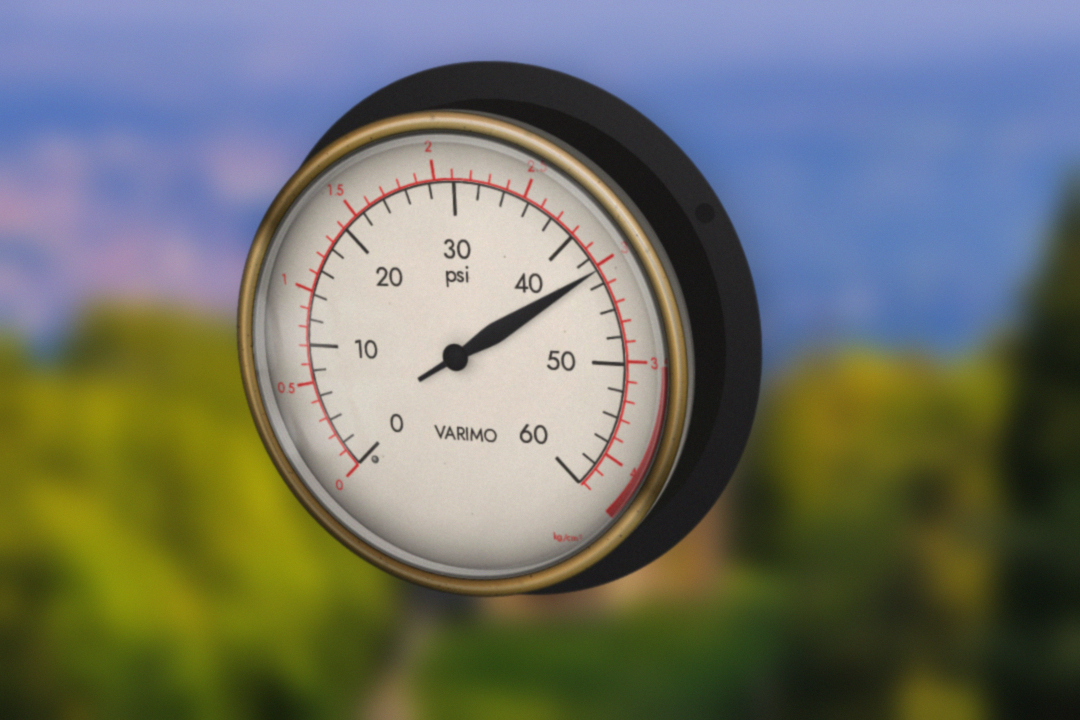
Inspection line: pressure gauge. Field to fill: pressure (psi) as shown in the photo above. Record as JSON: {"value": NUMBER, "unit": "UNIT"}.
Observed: {"value": 43, "unit": "psi"}
